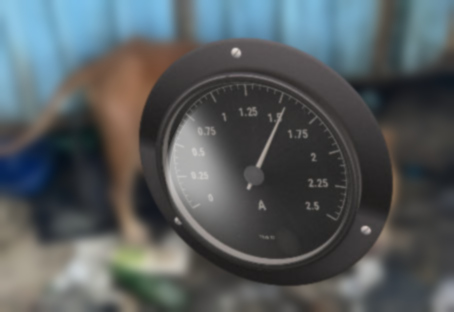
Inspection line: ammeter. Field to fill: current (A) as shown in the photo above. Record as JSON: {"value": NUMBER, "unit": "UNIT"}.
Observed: {"value": 1.55, "unit": "A"}
